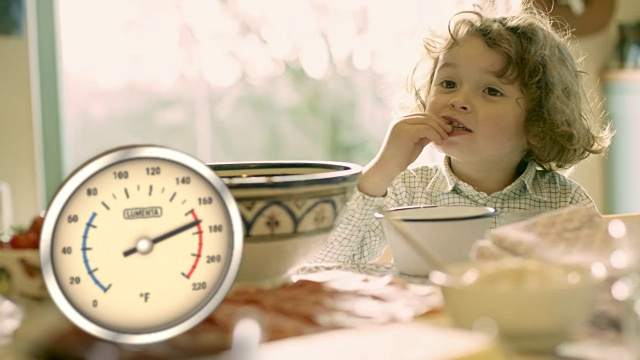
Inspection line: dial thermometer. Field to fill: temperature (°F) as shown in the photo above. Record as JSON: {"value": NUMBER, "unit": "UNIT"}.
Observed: {"value": 170, "unit": "°F"}
